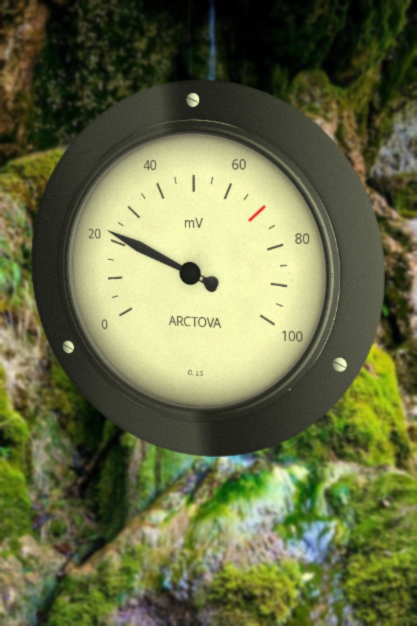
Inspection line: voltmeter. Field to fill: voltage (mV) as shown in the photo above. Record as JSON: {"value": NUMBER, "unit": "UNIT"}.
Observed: {"value": 22.5, "unit": "mV"}
